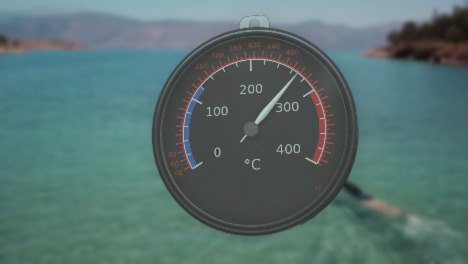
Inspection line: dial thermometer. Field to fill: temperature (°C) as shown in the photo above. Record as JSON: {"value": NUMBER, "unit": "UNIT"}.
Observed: {"value": 270, "unit": "°C"}
